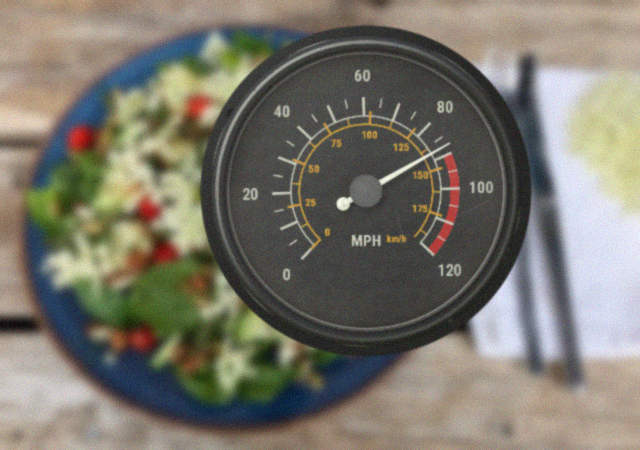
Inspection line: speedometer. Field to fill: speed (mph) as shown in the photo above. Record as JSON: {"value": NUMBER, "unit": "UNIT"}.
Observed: {"value": 87.5, "unit": "mph"}
